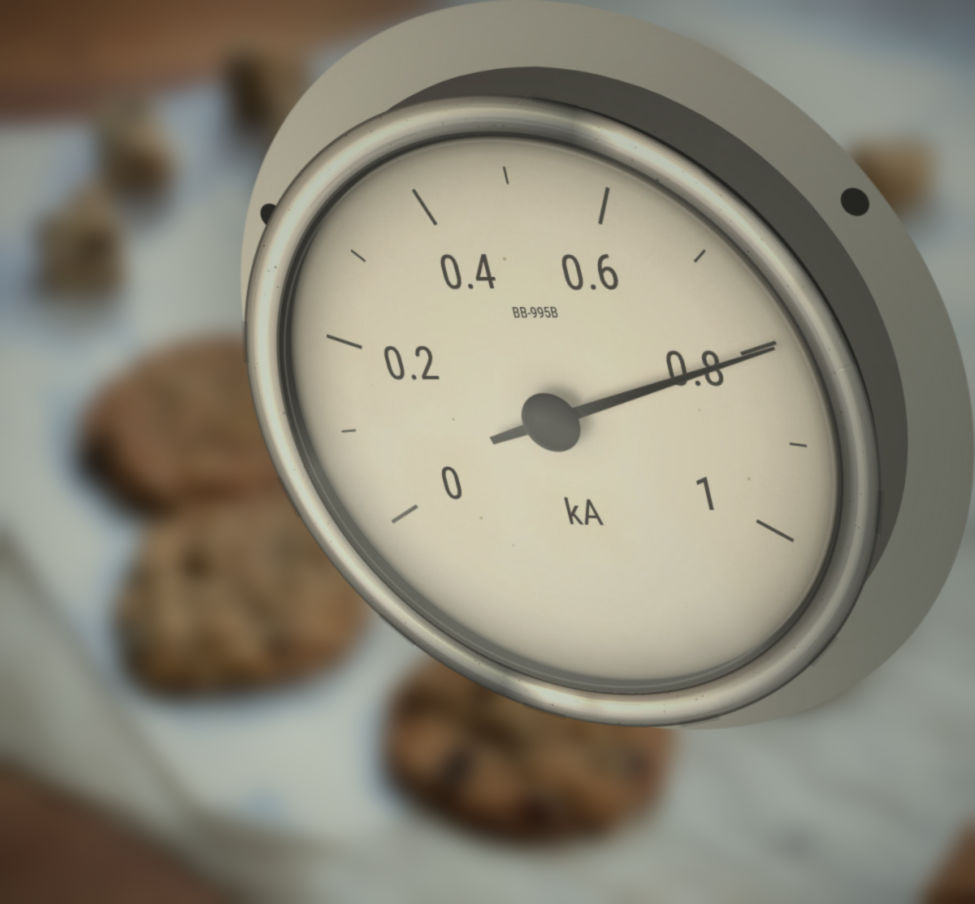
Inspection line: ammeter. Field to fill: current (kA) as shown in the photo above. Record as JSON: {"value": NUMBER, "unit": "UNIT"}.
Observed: {"value": 0.8, "unit": "kA"}
